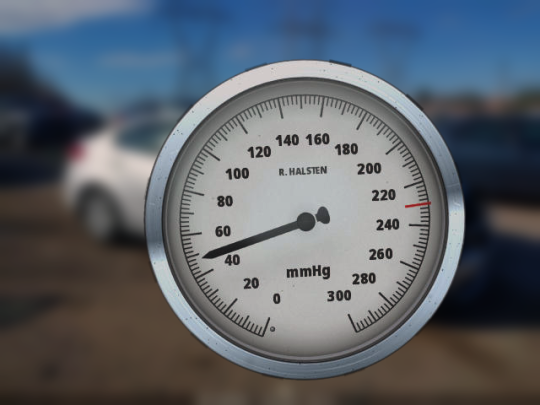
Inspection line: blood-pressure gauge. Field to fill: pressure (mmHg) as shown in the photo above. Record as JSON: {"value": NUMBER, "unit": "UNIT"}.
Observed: {"value": 48, "unit": "mmHg"}
